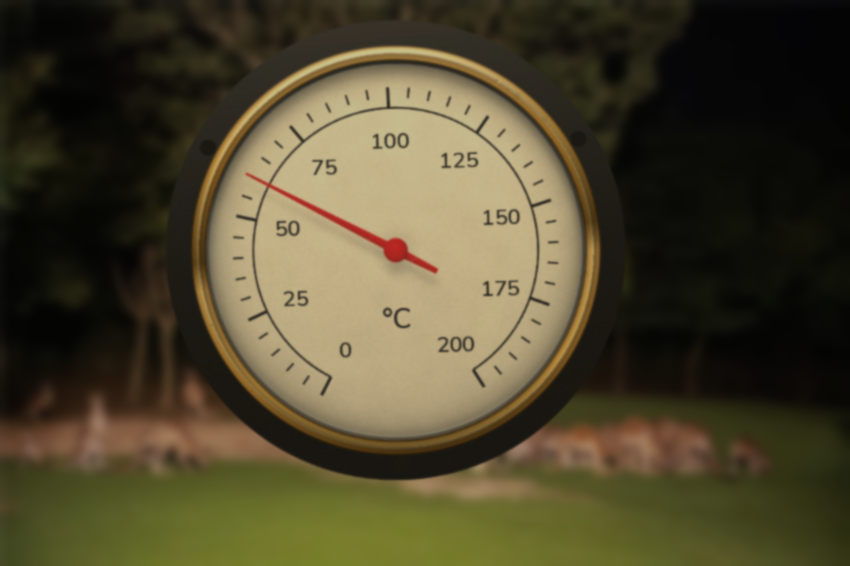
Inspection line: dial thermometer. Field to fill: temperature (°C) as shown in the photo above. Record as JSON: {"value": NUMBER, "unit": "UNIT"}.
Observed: {"value": 60, "unit": "°C"}
